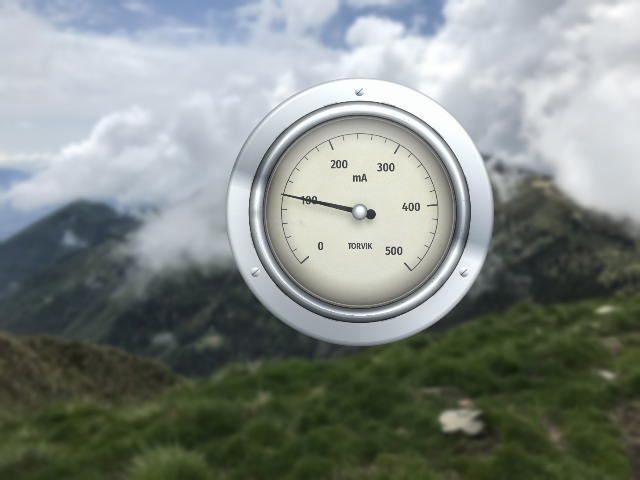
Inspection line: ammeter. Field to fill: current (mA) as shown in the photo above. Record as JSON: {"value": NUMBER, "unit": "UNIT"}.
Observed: {"value": 100, "unit": "mA"}
